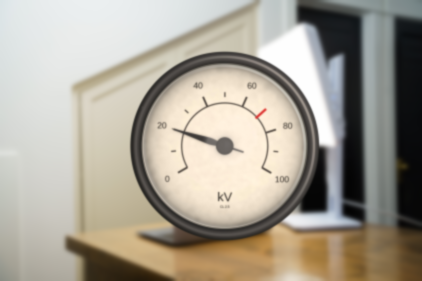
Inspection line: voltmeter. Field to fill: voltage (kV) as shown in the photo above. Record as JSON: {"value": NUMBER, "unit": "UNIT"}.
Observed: {"value": 20, "unit": "kV"}
